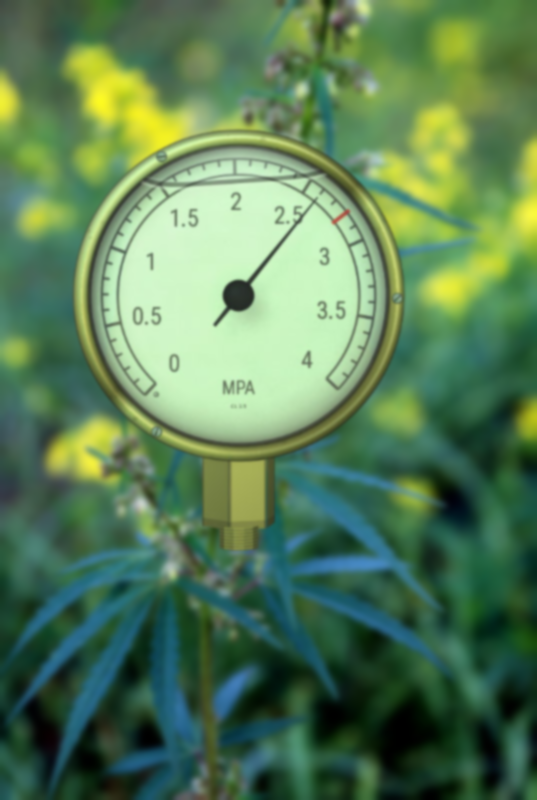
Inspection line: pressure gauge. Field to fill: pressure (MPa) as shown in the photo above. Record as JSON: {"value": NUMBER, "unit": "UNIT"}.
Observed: {"value": 2.6, "unit": "MPa"}
